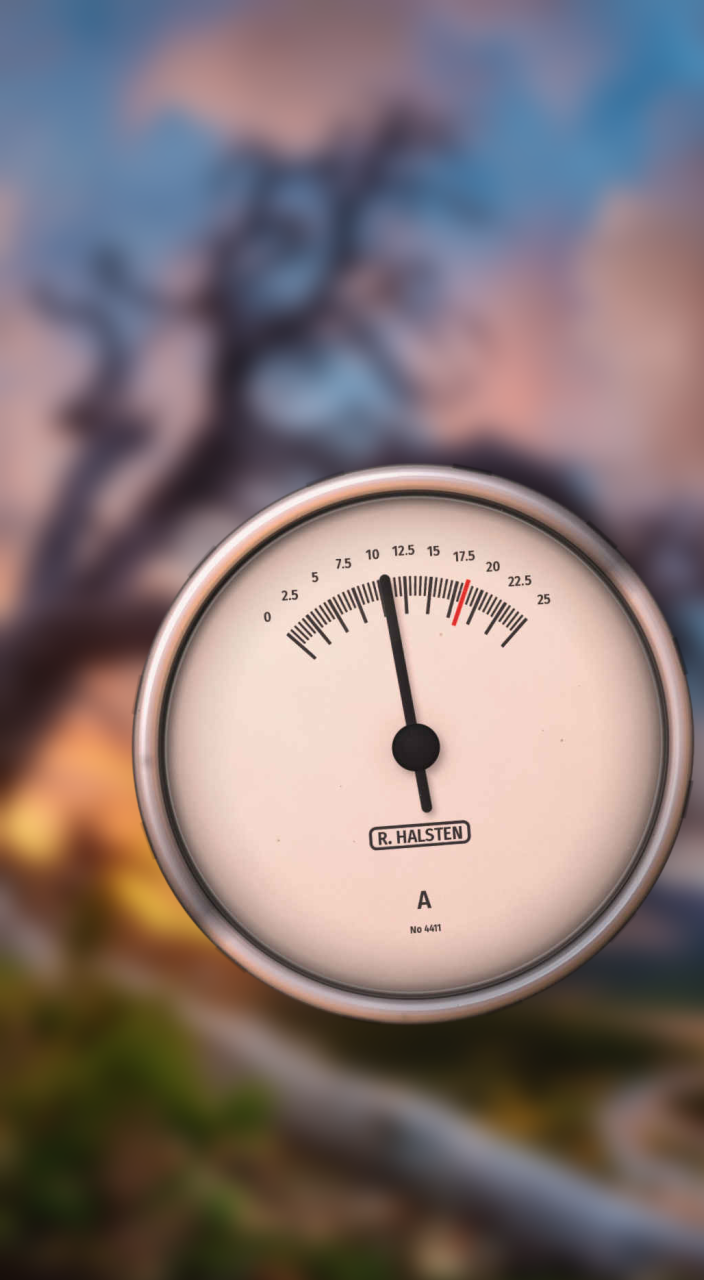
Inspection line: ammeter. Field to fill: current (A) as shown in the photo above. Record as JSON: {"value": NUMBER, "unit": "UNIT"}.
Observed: {"value": 10.5, "unit": "A"}
